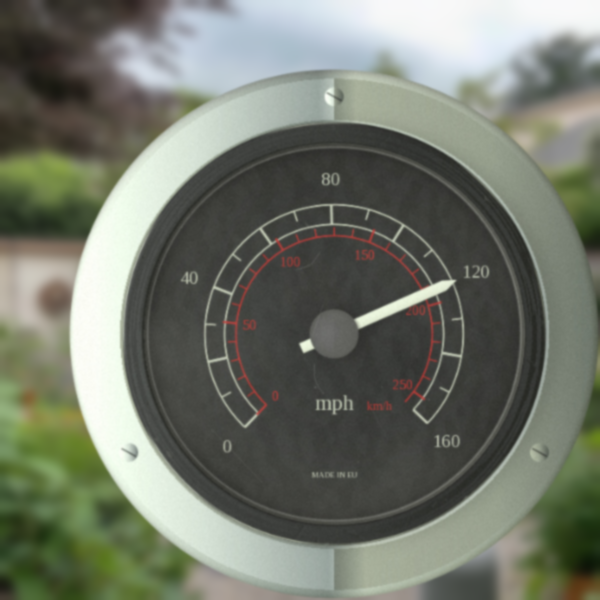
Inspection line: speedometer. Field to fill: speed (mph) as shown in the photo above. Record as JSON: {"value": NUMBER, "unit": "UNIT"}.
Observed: {"value": 120, "unit": "mph"}
